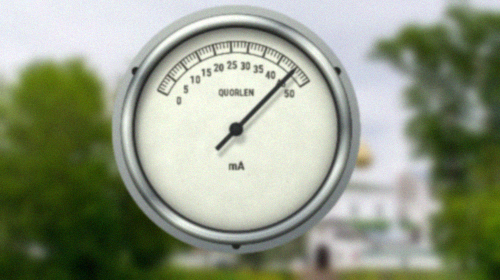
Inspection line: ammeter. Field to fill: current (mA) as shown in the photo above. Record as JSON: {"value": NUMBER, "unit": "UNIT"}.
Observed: {"value": 45, "unit": "mA"}
